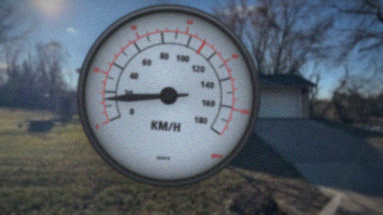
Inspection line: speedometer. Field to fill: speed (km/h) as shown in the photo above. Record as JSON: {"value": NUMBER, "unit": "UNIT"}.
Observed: {"value": 15, "unit": "km/h"}
